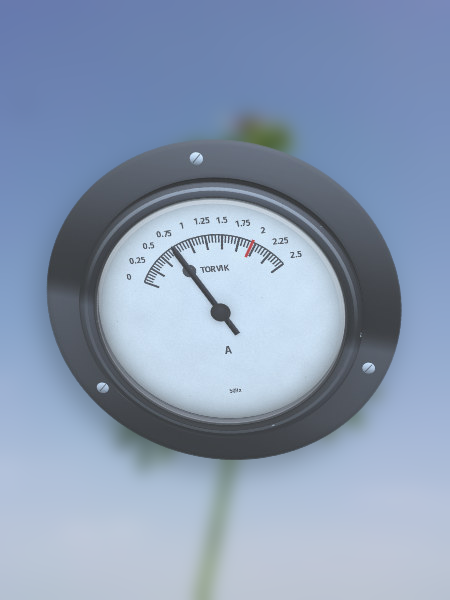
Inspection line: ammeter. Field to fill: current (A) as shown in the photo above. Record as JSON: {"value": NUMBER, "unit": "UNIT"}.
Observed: {"value": 0.75, "unit": "A"}
